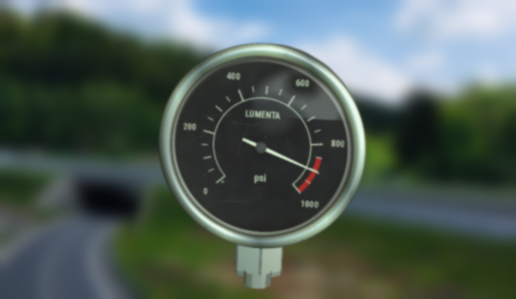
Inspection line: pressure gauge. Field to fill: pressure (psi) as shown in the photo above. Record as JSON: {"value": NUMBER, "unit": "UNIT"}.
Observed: {"value": 900, "unit": "psi"}
